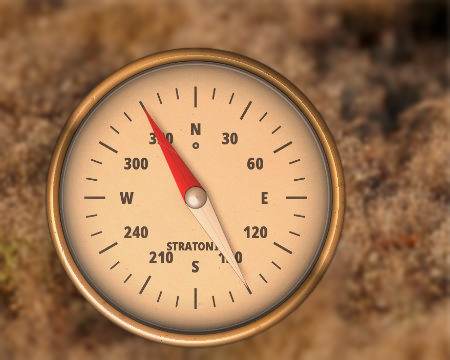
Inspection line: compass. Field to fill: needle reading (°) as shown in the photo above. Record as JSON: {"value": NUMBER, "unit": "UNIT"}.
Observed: {"value": 330, "unit": "°"}
